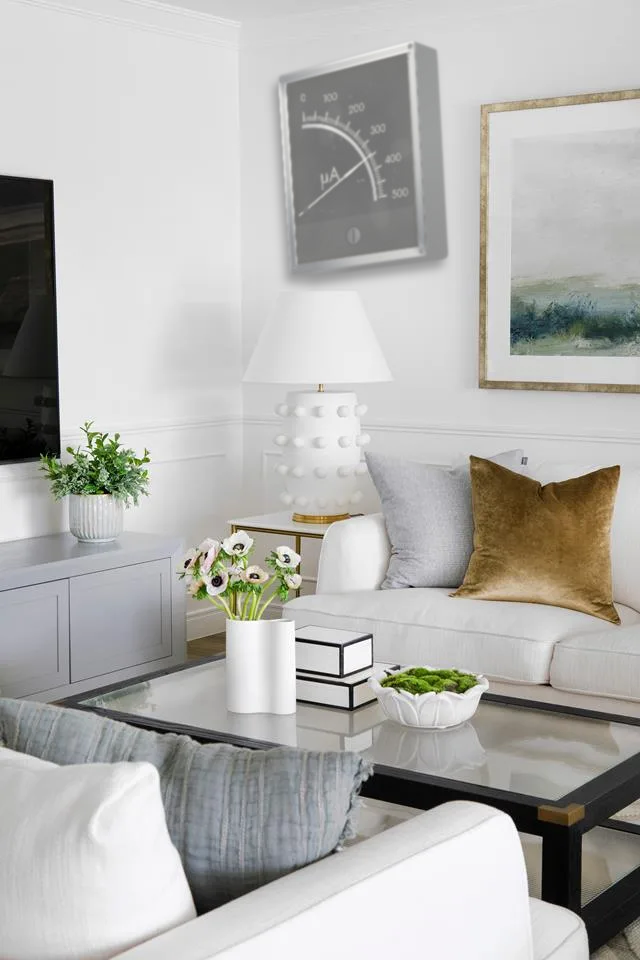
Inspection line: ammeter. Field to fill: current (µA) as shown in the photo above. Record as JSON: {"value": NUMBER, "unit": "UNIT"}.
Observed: {"value": 350, "unit": "µA"}
